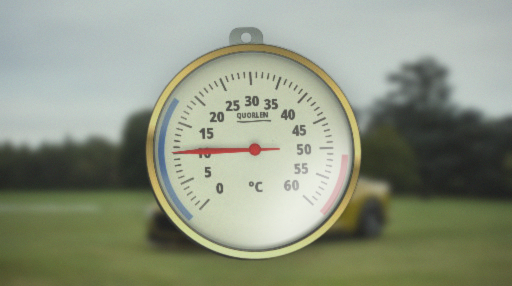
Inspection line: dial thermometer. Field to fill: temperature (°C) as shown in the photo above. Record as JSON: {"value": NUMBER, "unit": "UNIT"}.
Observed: {"value": 10, "unit": "°C"}
